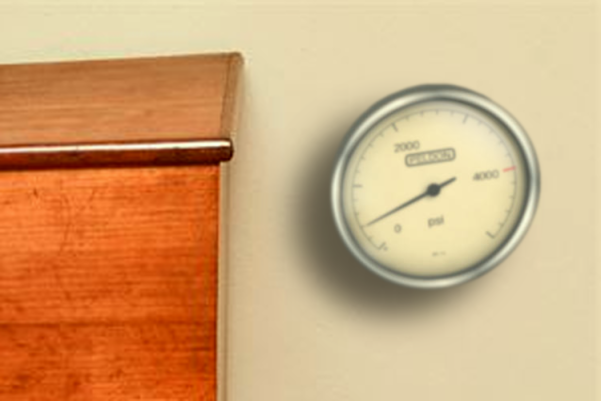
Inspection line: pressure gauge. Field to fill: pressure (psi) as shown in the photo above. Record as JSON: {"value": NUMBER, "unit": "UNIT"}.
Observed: {"value": 400, "unit": "psi"}
